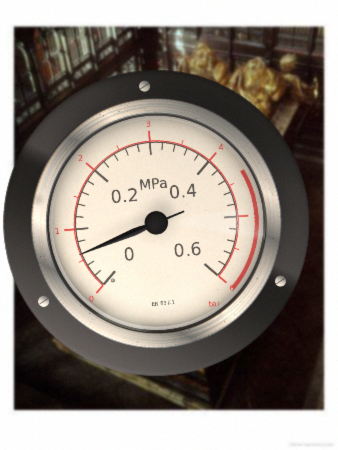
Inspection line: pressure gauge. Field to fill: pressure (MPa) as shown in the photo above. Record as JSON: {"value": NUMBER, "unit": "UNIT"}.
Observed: {"value": 0.06, "unit": "MPa"}
